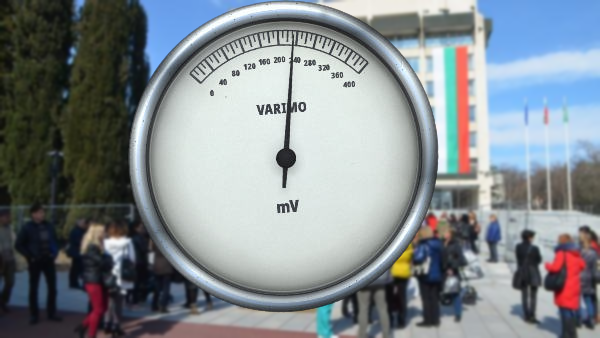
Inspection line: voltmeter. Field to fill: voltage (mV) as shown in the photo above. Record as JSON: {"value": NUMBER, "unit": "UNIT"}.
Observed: {"value": 230, "unit": "mV"}
